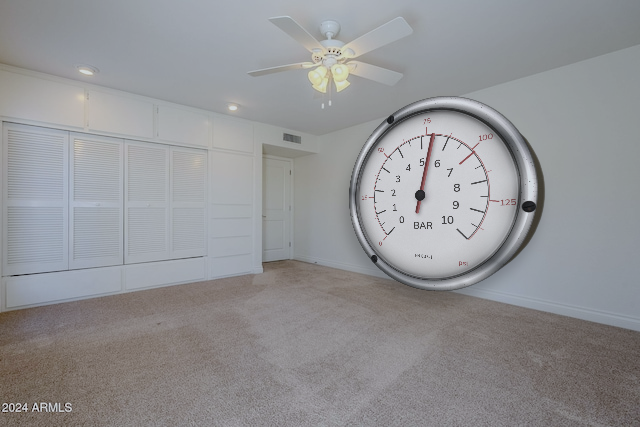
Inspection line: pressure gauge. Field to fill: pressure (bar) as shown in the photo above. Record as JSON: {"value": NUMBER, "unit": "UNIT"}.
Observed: {"value": 5.5, "unit": "bar"}
